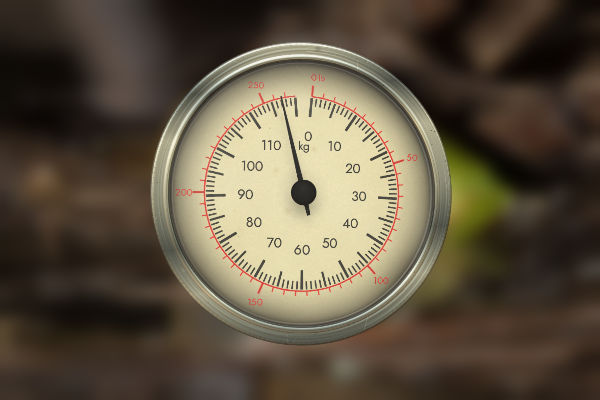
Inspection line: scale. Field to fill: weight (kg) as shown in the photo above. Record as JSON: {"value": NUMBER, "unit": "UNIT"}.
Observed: {"value": 117, "unit": "kg"}
